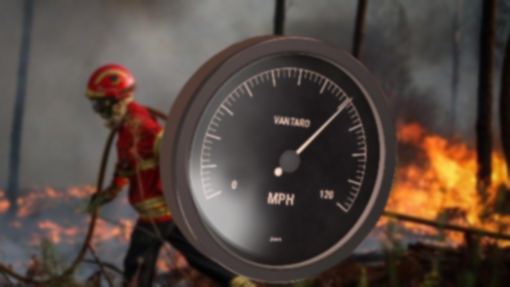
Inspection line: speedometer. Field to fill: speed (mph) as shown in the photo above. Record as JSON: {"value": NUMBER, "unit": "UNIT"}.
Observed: {"value": 80, "unit": "mph"}
